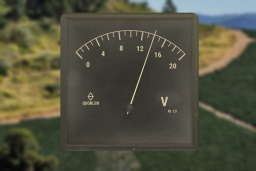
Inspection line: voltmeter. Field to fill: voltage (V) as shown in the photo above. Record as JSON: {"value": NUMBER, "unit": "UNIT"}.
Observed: {"value": 14, "unit": "V"}
